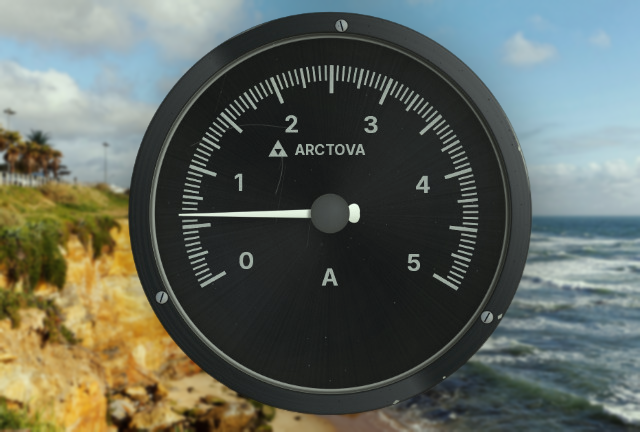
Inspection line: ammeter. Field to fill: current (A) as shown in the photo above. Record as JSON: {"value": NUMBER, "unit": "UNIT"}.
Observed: {"value": 0.6, "unit": "A"}
